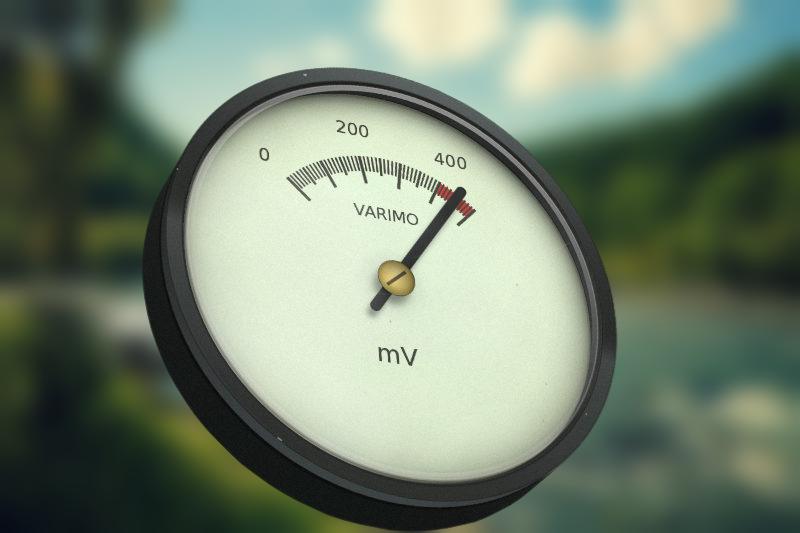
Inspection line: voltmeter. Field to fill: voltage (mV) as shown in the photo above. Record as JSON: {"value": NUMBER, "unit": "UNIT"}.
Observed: {"value": 450, "unit": "mV"}
